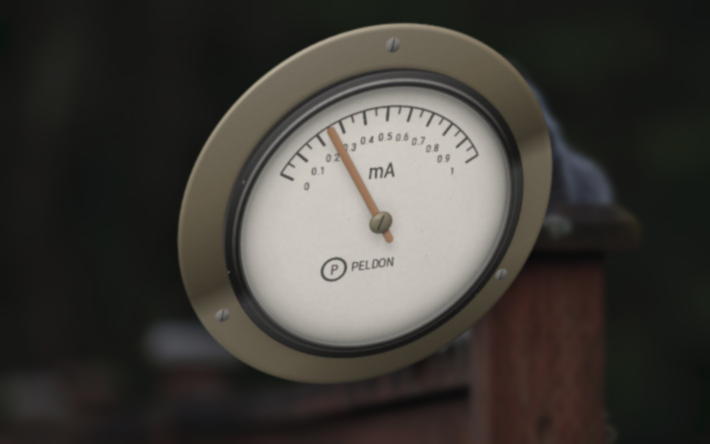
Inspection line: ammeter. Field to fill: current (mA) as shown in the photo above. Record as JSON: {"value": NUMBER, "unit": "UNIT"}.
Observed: {"value": 0.25, "unit": "mA"}
